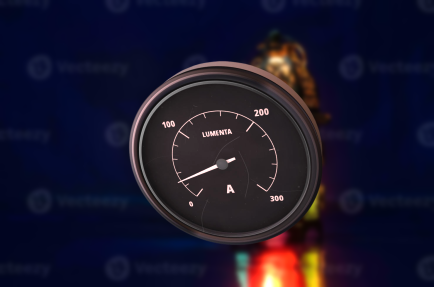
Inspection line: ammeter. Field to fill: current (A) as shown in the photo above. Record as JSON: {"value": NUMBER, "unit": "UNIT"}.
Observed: {"value": 30, "unit": "A"}
